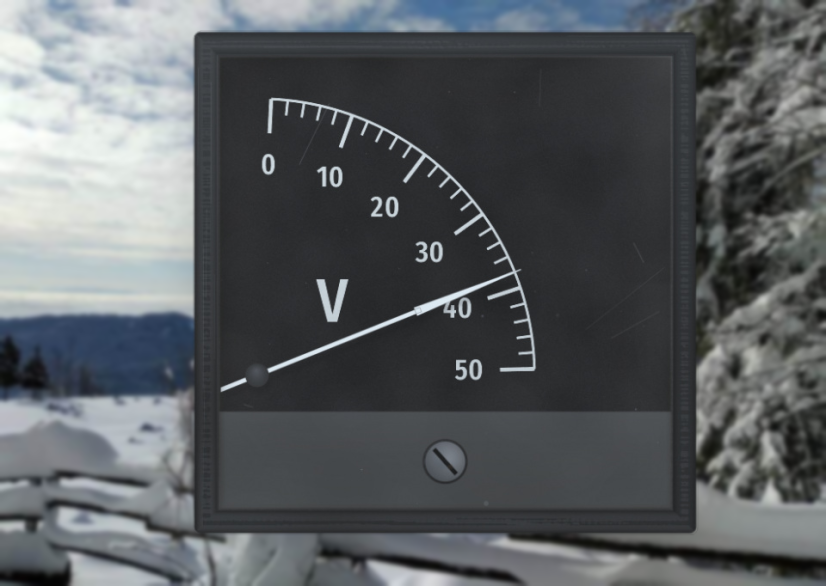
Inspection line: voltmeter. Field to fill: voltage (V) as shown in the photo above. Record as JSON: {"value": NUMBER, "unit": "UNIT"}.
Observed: {"value": 38, "unit": "V"}
